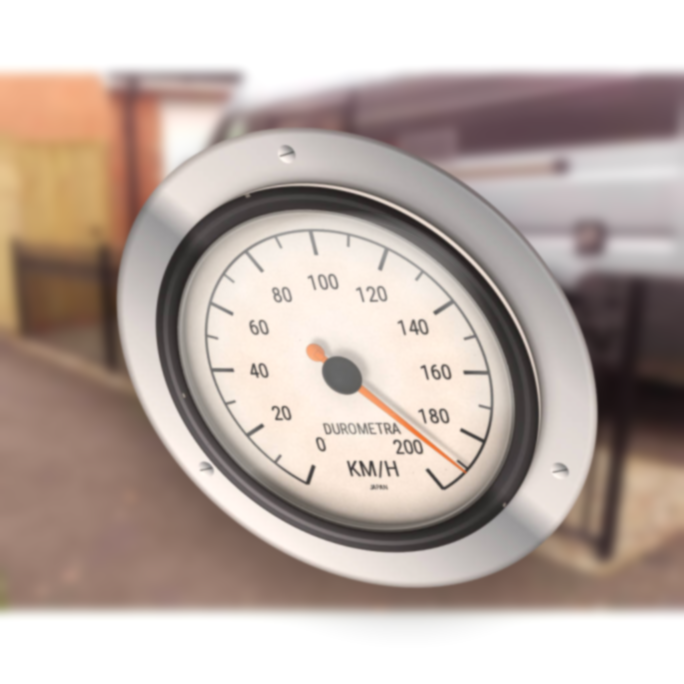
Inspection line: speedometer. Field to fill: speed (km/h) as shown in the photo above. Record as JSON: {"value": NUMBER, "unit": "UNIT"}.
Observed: {"value": 190, "unit": "km/h"}
